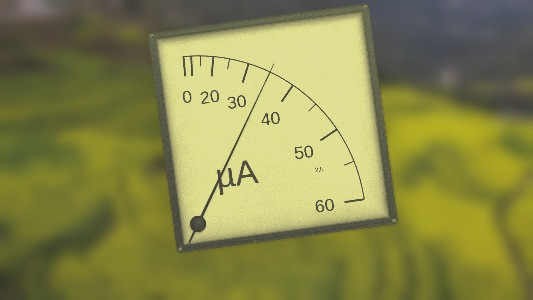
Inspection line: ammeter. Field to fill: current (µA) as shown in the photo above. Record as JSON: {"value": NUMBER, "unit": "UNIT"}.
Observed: {"value": 35, "unit": "µA"}
